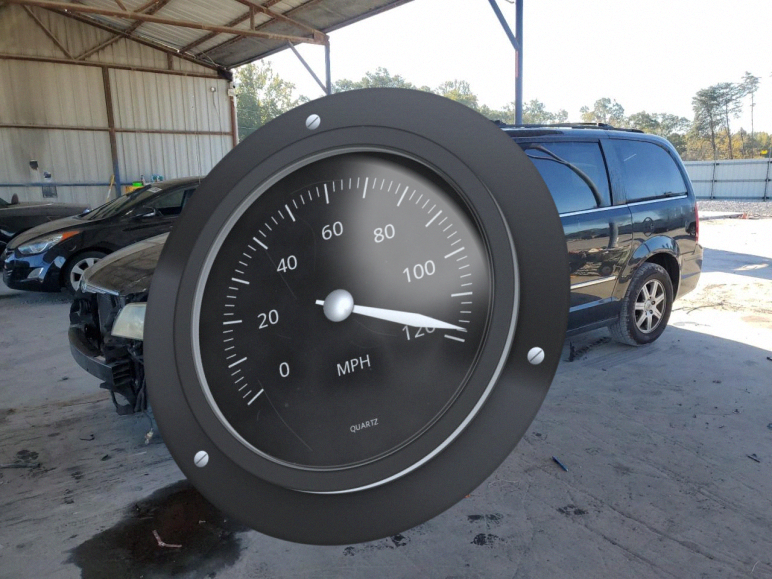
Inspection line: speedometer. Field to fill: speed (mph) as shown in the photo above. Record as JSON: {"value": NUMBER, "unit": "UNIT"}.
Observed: {"value": 118, "unit": "mph"}
